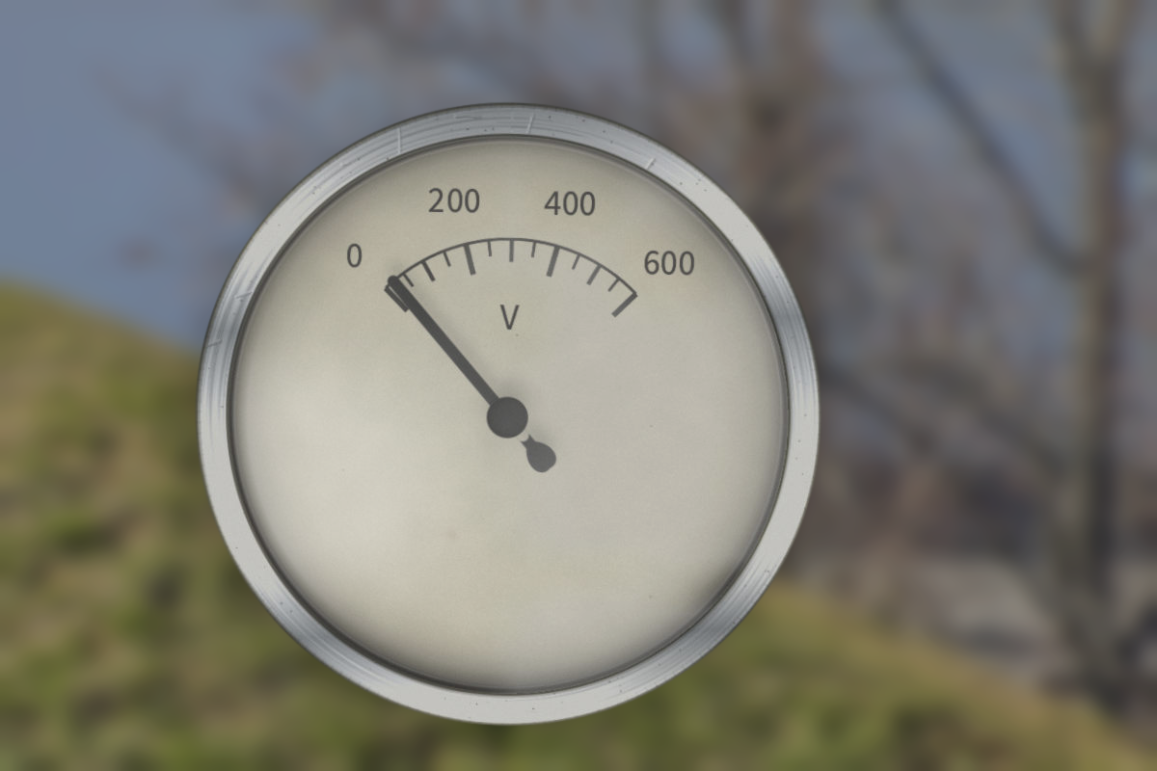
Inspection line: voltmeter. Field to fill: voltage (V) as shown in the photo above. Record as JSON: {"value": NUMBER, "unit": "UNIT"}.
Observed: {"value": 25, "unit": "V"}
